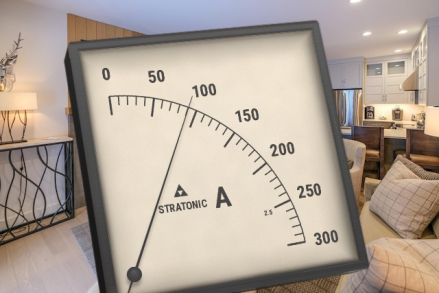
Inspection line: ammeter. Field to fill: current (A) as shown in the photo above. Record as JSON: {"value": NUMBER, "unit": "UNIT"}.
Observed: {"value": 90, "unit": "A"}
